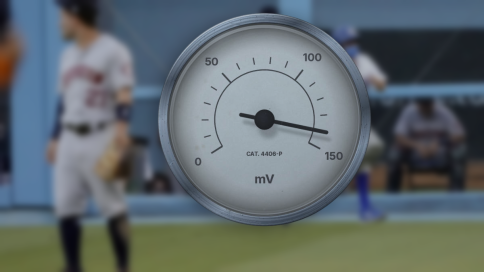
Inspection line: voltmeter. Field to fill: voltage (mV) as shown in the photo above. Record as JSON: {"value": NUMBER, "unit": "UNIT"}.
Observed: {"value": 140, "unit": "mV"}
